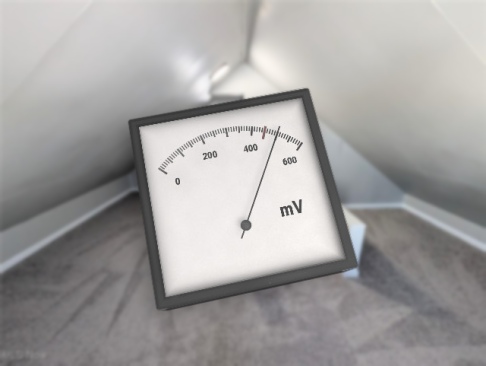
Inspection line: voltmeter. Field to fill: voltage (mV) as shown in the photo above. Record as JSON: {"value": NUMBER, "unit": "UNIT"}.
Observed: {"value": 500, "unit": "mV"}
